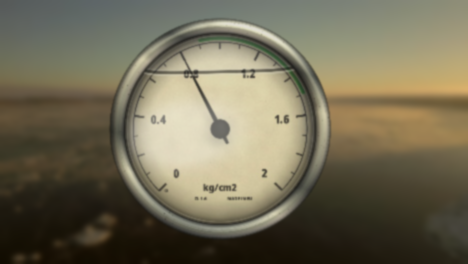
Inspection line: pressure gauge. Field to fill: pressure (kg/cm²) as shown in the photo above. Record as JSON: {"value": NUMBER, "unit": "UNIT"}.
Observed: {"value": 0.8, "unit": "kg/cm²"}
